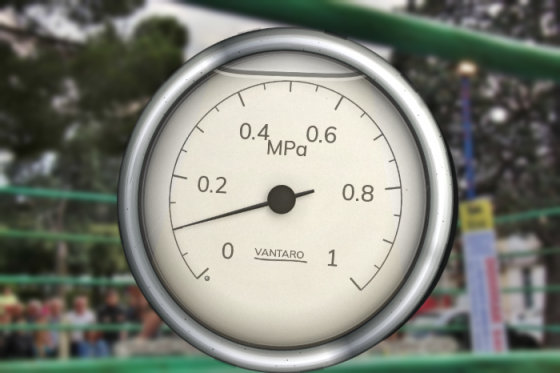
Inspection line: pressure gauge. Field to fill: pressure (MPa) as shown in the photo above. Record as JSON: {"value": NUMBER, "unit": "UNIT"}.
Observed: {"value": 0.1, "unit": "MPa"}
